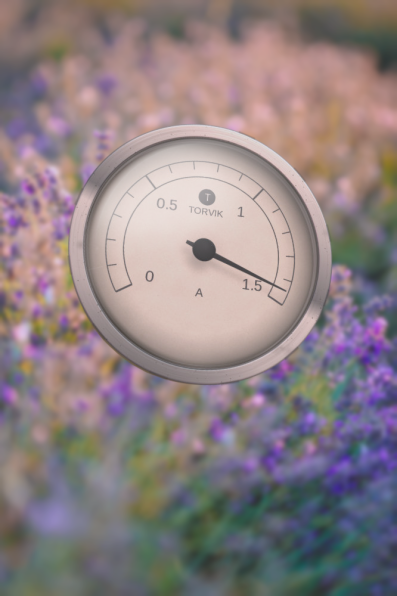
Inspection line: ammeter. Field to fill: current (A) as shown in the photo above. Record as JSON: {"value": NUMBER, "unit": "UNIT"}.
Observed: {"value": 1.45, "unit": "A"}
